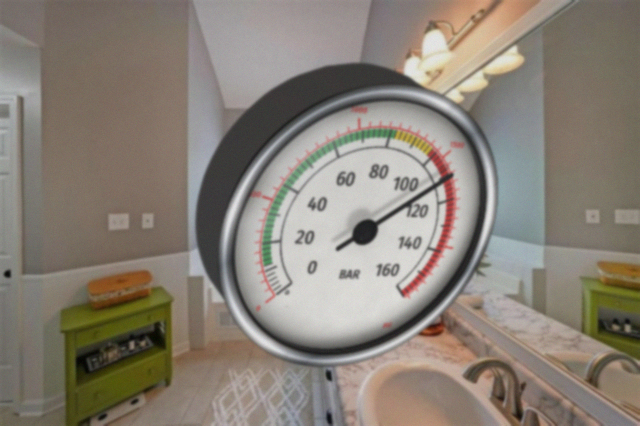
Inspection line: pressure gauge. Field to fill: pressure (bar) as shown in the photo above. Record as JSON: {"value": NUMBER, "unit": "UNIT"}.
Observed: {"value": 110, "unit": "bar"}
